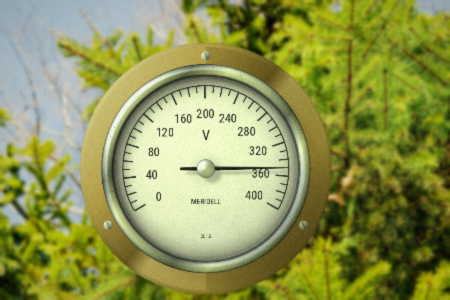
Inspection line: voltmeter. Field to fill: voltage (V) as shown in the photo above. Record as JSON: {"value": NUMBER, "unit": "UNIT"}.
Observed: {"value": 350, "unit": "V"}
